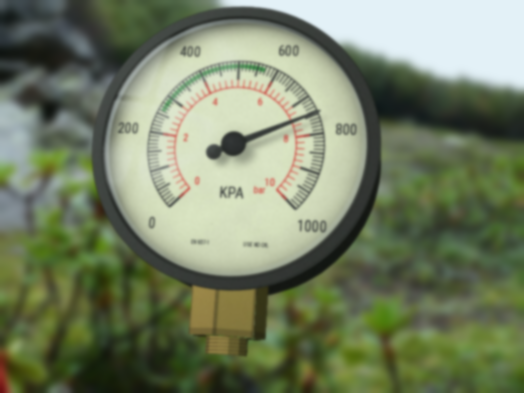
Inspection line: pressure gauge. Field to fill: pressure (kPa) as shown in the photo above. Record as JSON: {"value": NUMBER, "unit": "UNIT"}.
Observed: {"value": 750, "unit": "kPa"}
